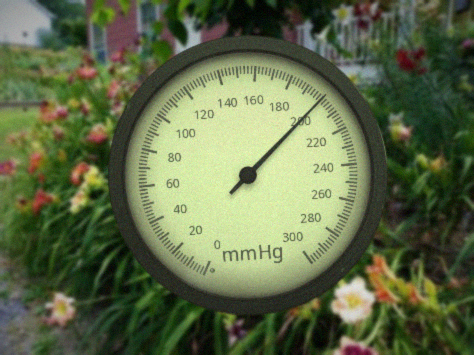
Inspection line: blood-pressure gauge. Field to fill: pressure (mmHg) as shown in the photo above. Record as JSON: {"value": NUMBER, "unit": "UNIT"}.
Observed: {"value": 200, "unit": "mmHg"}
